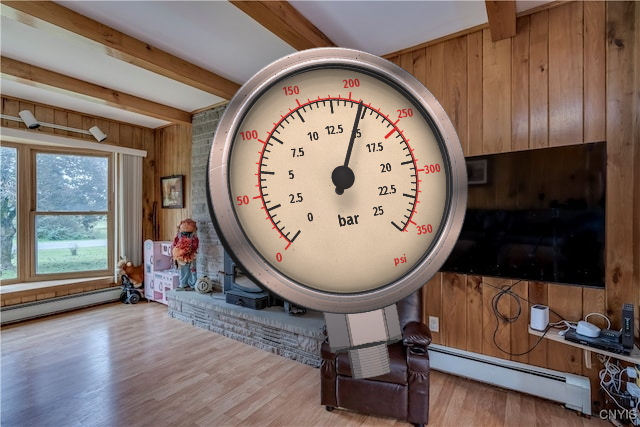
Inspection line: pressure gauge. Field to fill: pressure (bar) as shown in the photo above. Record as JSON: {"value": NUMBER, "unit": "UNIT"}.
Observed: {"value": 14.5, "unit": "bar"}
